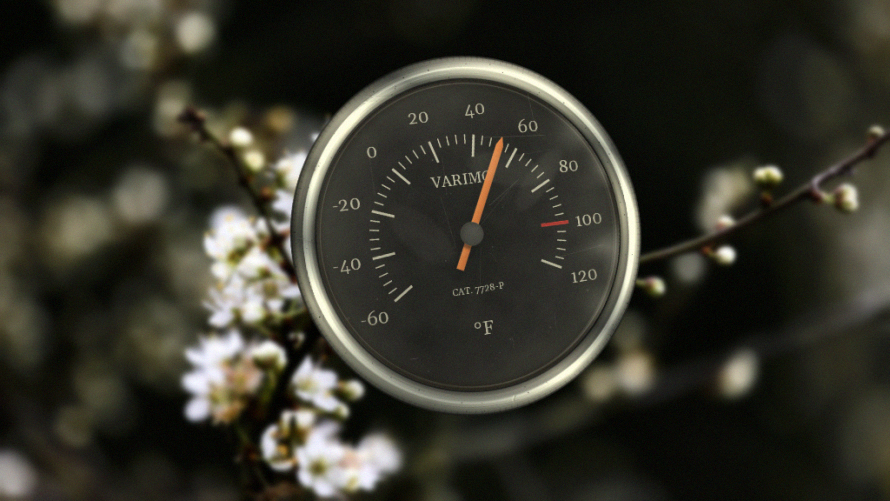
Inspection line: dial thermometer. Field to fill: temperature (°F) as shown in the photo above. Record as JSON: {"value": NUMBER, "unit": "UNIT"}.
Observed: {"value": 52, "unit": "°F"}
